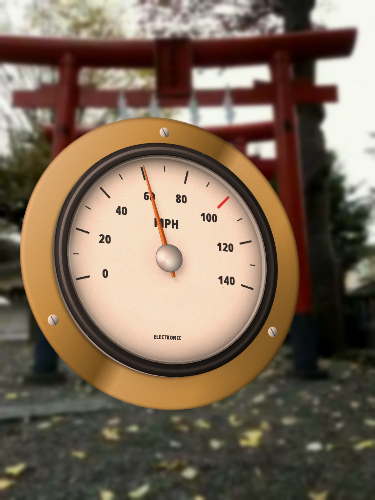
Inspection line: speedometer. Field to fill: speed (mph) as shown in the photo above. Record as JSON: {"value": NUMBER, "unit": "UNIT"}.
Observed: {"value": 60, "unit": "mph"}
